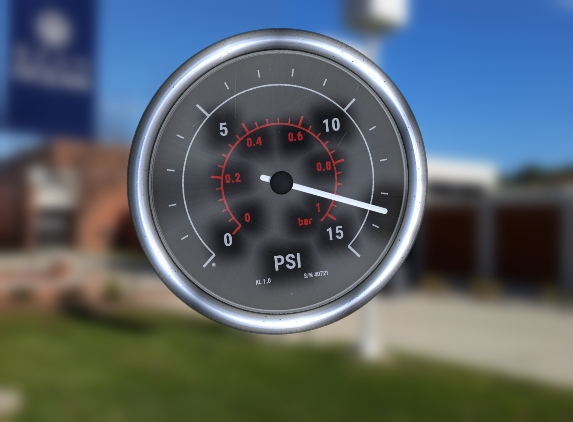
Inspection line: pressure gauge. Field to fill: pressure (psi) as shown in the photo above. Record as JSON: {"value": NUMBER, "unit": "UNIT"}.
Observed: {"value": 13.5, "unit": "psi"}
